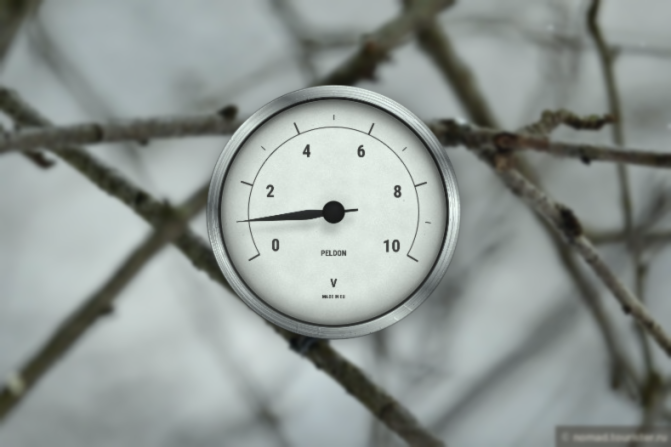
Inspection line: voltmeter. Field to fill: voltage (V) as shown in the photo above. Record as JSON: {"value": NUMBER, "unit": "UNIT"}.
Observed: {"value": 1, "unit": "V"}
